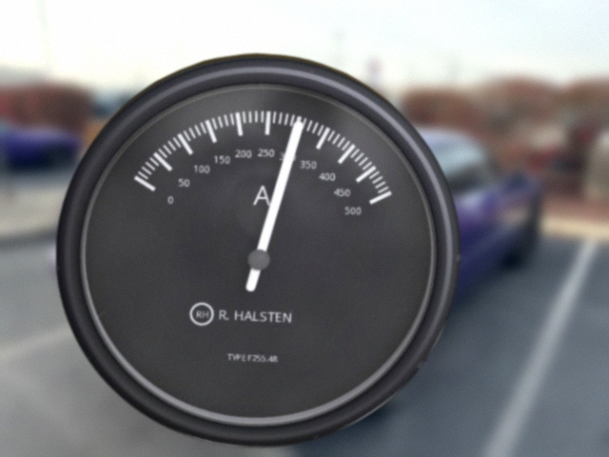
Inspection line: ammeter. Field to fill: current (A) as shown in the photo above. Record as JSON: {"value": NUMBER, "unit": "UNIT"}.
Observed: {"value": 300, "unit": "A"}
